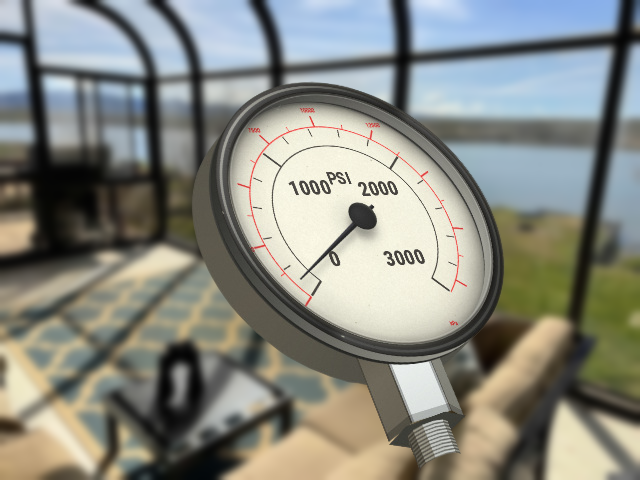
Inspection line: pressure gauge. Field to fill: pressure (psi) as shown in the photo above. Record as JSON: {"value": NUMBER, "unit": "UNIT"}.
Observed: {"value": 100, "unit": "psi"}
